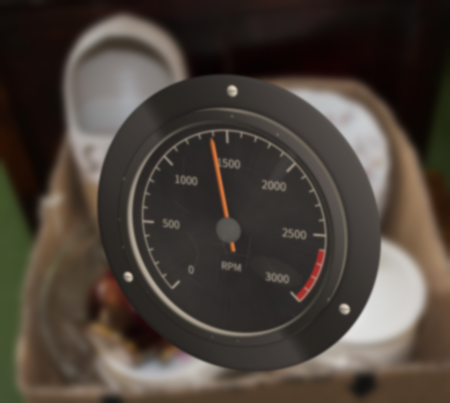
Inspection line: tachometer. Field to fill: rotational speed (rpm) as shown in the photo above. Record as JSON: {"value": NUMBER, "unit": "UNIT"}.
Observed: {"value": 1400, "unit": "rpm"}
